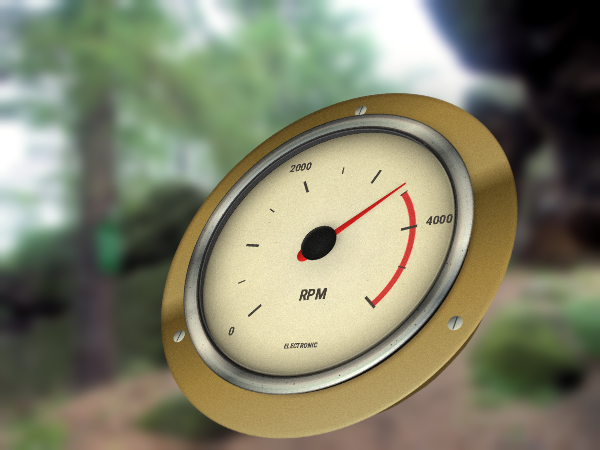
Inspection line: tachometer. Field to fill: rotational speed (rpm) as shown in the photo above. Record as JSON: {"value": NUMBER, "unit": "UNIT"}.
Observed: {"value": 3500, "unit": "rpm"}
